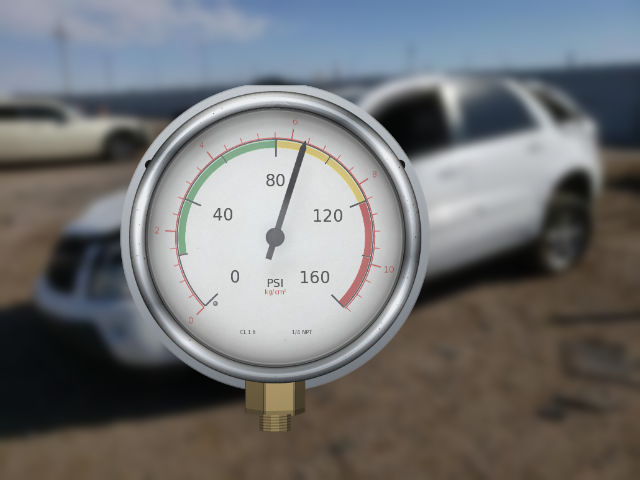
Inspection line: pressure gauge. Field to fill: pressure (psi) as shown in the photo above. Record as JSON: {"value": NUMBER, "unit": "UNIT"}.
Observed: {"value": 90, "unit": "psi"}
